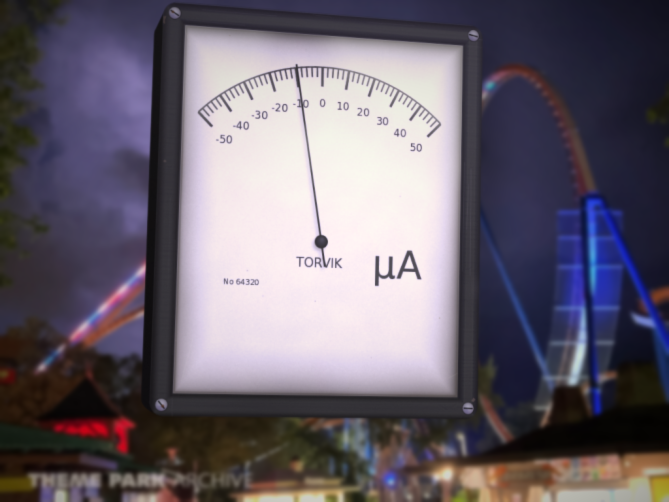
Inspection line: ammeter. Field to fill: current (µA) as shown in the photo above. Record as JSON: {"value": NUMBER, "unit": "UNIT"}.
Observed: {"value": -10, "unit": "µA"}
